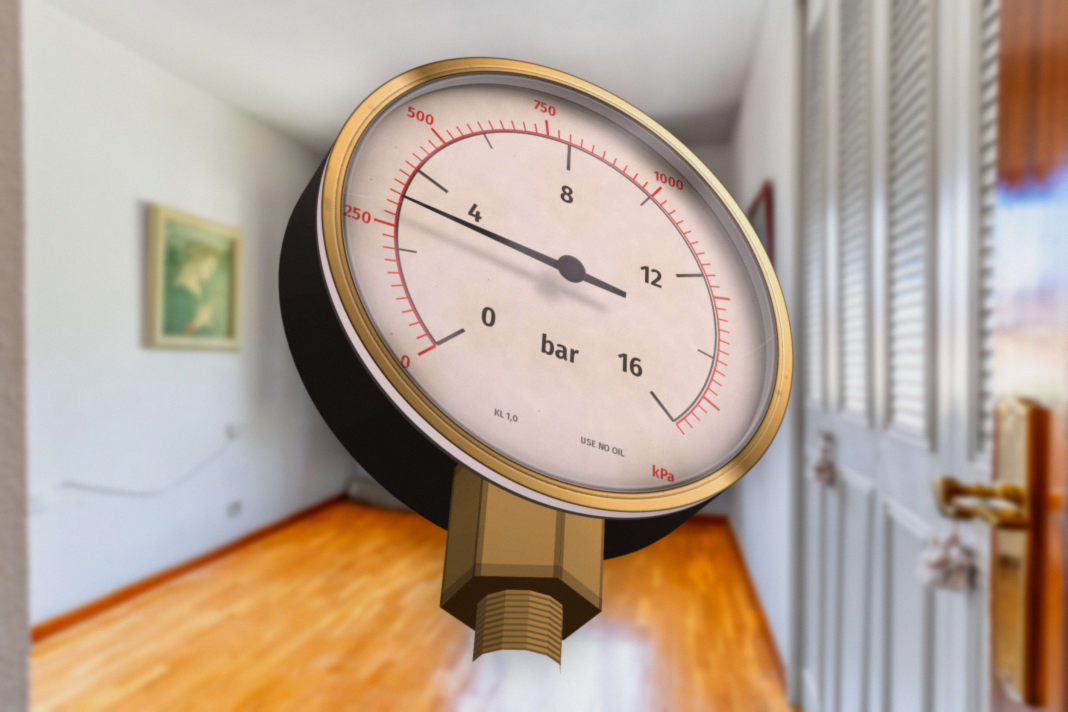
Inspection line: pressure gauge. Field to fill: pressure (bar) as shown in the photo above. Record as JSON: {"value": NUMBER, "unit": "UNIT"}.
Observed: {"value": 3, "unit": "bar"}
